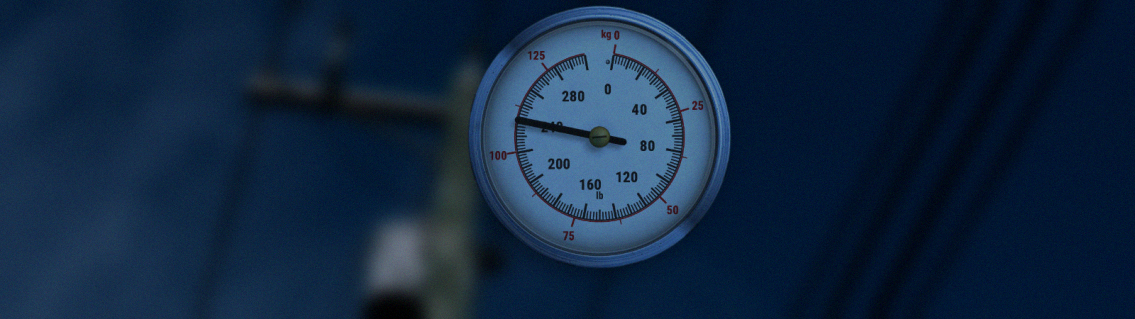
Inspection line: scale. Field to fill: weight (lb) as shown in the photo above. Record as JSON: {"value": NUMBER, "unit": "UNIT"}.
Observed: {"value": 240, "unit": "lb"}
